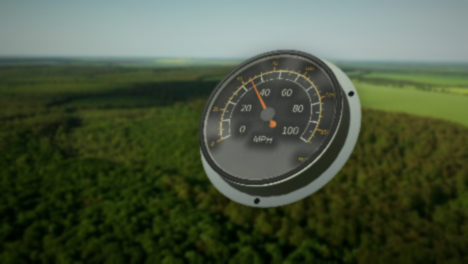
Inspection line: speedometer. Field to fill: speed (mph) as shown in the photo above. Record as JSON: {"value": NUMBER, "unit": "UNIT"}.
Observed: {"value": 35, "unit": "mph"}
